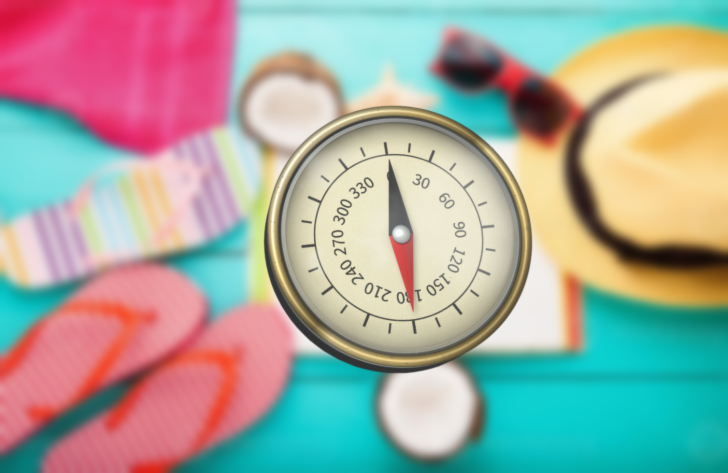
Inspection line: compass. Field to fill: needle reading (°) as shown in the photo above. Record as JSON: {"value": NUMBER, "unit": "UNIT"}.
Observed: {"value": 180, "unit": "°"}
